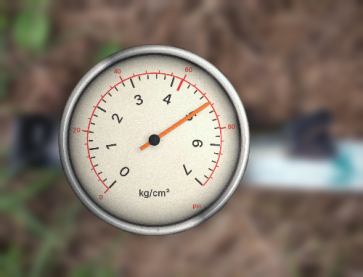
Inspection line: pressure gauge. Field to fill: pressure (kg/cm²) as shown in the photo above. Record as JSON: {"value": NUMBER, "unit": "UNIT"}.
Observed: {"value": 5, "unit": "kg/cm²"}
